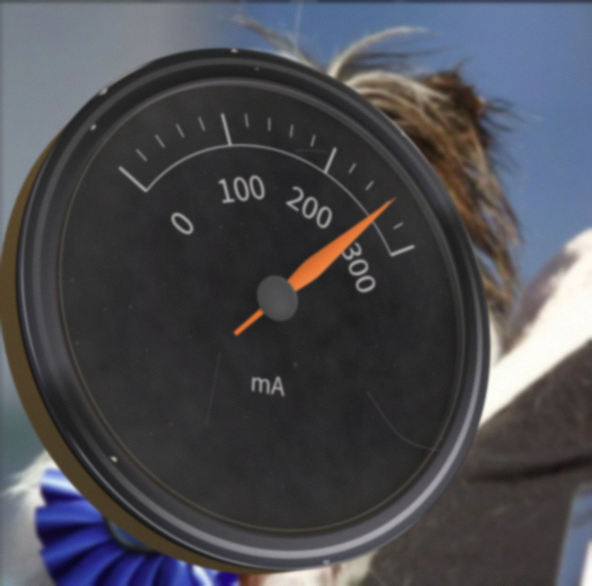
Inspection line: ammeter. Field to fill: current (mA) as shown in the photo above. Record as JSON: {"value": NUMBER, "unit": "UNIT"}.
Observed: {"value": 260, "unit": "mA"}
